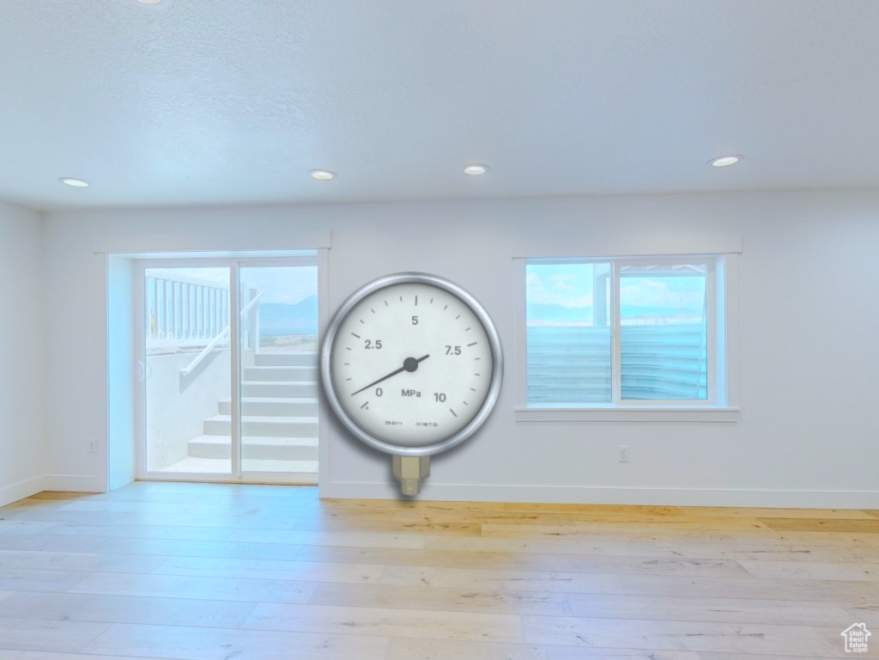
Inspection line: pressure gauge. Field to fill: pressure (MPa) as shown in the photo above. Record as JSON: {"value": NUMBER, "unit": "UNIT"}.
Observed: {"value": 0.5, "unit": "MPa"}
